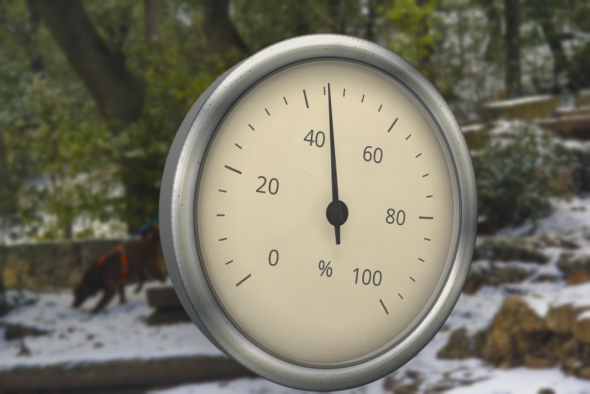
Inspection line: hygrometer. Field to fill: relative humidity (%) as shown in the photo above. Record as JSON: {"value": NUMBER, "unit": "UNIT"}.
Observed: {"value": 44, "unit": "%"}
